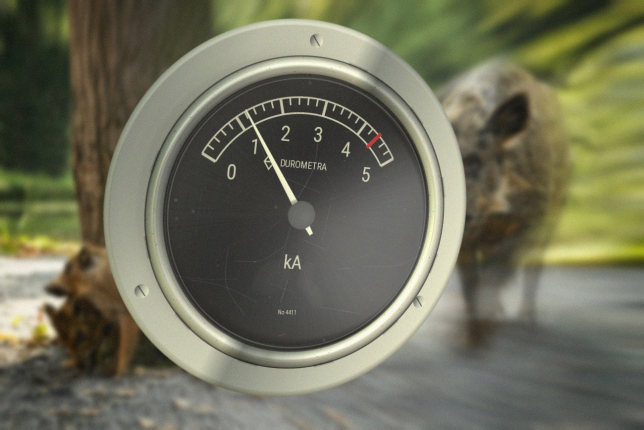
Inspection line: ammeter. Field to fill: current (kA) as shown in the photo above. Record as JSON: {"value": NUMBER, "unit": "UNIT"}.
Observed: {"value": 1.2, "unit": "kA"}
